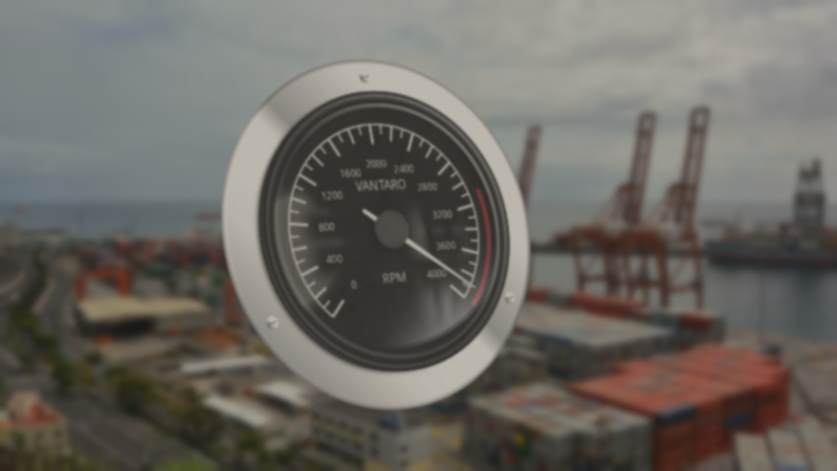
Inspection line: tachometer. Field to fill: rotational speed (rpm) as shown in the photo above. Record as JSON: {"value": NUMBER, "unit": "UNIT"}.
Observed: {"value": 3900, "unit": "rpm"}
